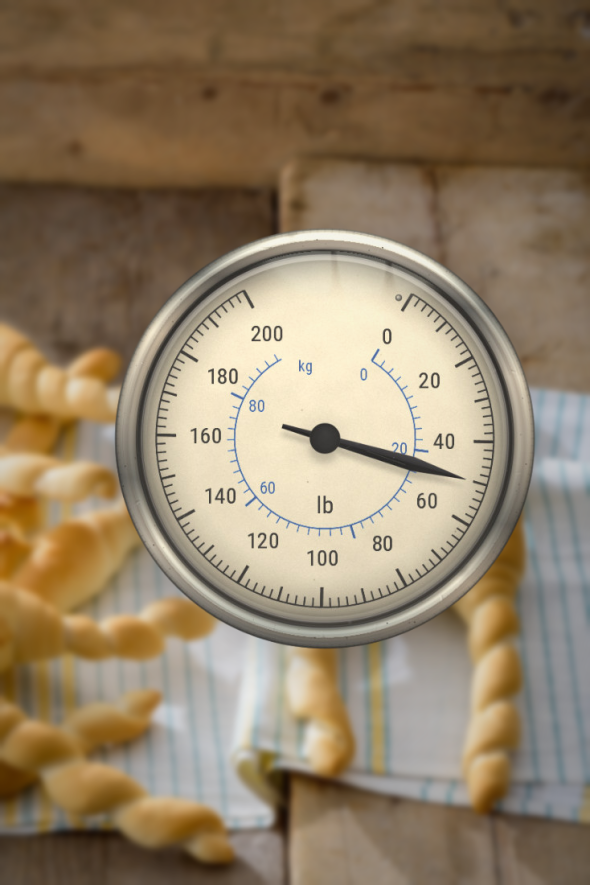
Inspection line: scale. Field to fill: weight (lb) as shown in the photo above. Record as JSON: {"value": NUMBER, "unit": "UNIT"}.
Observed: {"value": 50, "unit": "lb"}
